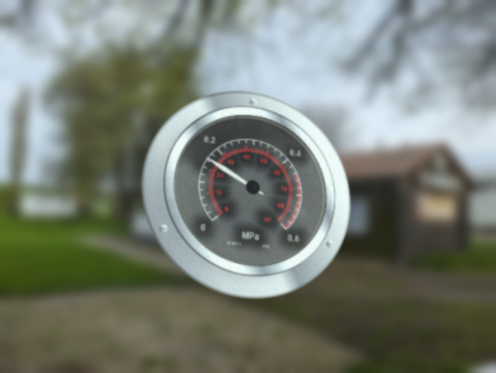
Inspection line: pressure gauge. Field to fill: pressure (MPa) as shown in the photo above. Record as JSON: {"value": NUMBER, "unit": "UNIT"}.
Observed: {"value": 0.16, "unit": "MPa"}
